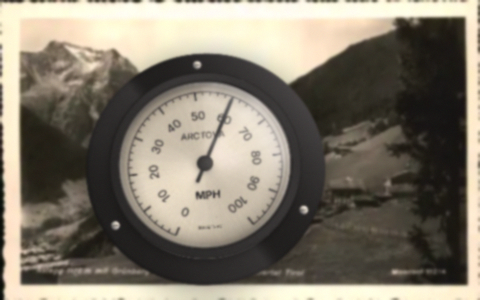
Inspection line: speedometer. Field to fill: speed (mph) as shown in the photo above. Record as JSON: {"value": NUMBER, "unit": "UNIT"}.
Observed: {"value": 60, "unit": "mph"}
